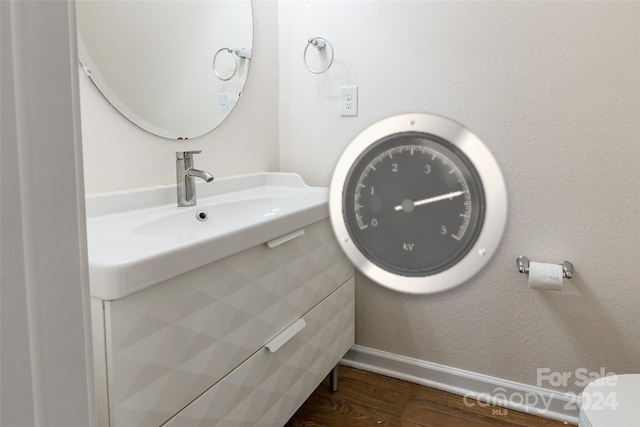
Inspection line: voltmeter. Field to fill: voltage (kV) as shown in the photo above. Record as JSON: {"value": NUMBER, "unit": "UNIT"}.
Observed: {"value": 4, "unit": "kV"}
